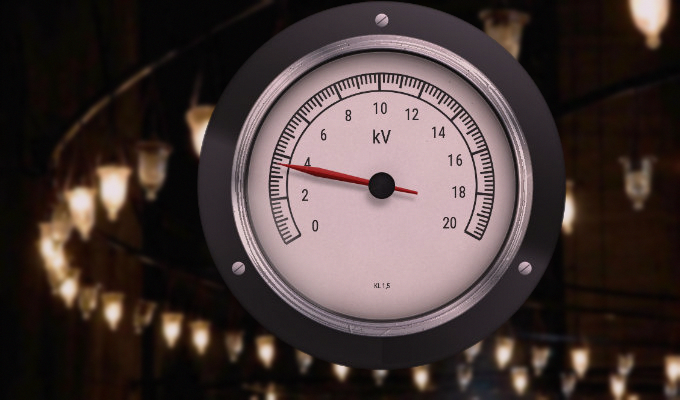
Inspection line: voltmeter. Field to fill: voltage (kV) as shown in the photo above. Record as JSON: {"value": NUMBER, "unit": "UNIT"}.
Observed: {"value": 3.6, "unit": "kV"}
